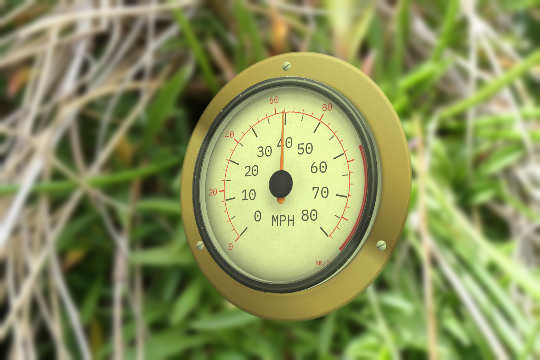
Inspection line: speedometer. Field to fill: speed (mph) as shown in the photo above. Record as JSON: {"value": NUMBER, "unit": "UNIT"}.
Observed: {"value": 40, "unit": "mph"}
